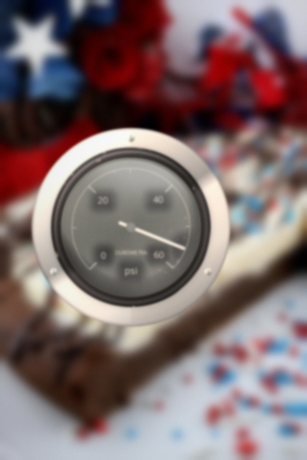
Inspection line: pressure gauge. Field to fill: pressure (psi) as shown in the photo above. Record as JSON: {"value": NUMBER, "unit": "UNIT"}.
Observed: {"value": 55, "unit": "psi"}
